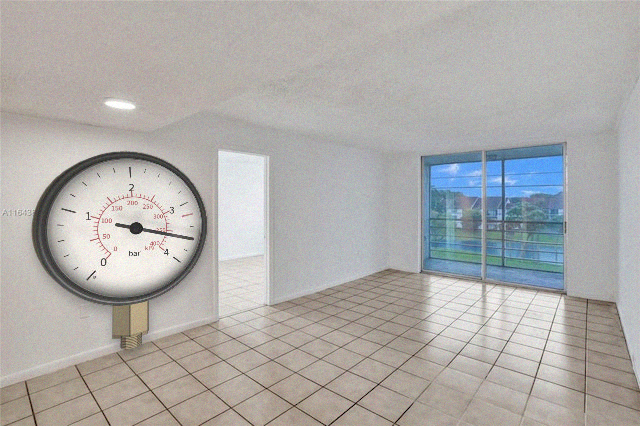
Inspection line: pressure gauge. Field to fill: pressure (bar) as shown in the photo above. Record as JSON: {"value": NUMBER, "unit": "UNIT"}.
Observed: {"value": 3.6, "unit": "bar"}
